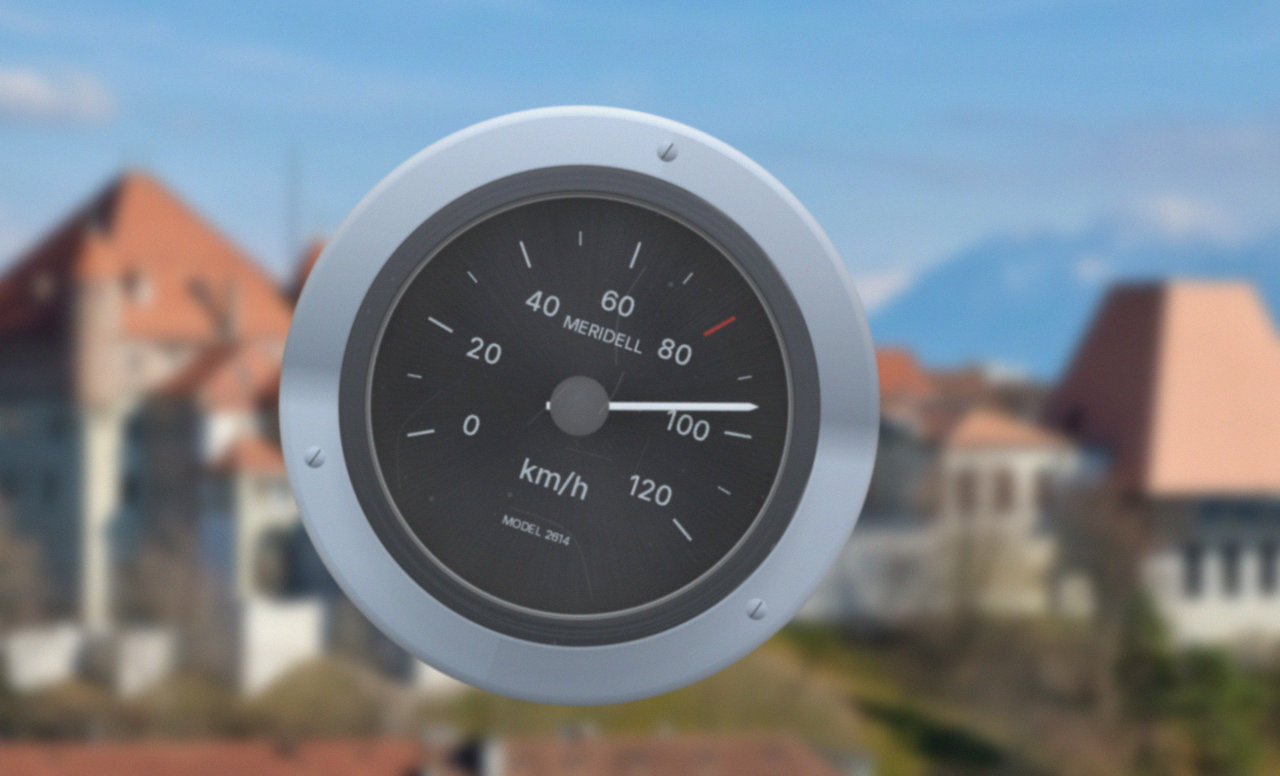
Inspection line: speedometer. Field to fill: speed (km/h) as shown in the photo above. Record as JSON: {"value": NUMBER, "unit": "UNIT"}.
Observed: {"value": 95, "unit": "km/h"}
